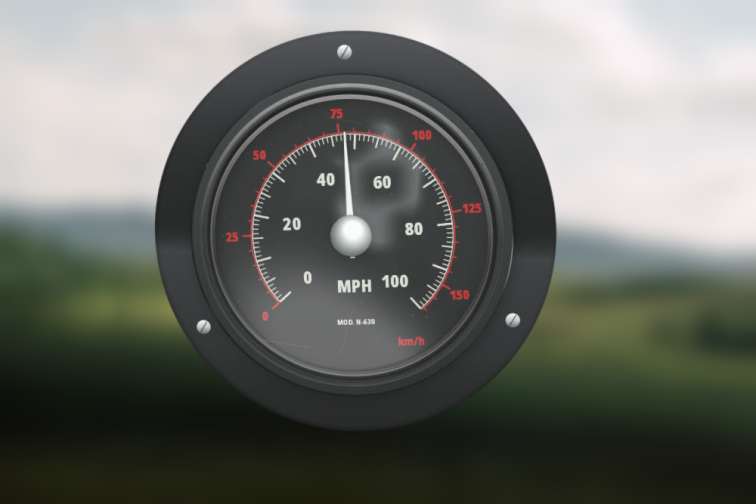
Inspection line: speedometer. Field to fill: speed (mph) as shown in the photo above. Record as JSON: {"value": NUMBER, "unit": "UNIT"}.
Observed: {"value": 48, "unit": "mph"}
